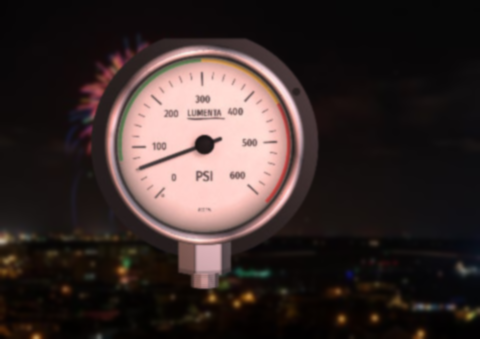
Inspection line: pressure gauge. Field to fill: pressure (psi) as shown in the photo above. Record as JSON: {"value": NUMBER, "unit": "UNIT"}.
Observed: {"value": 60, "unit": "psi"}
